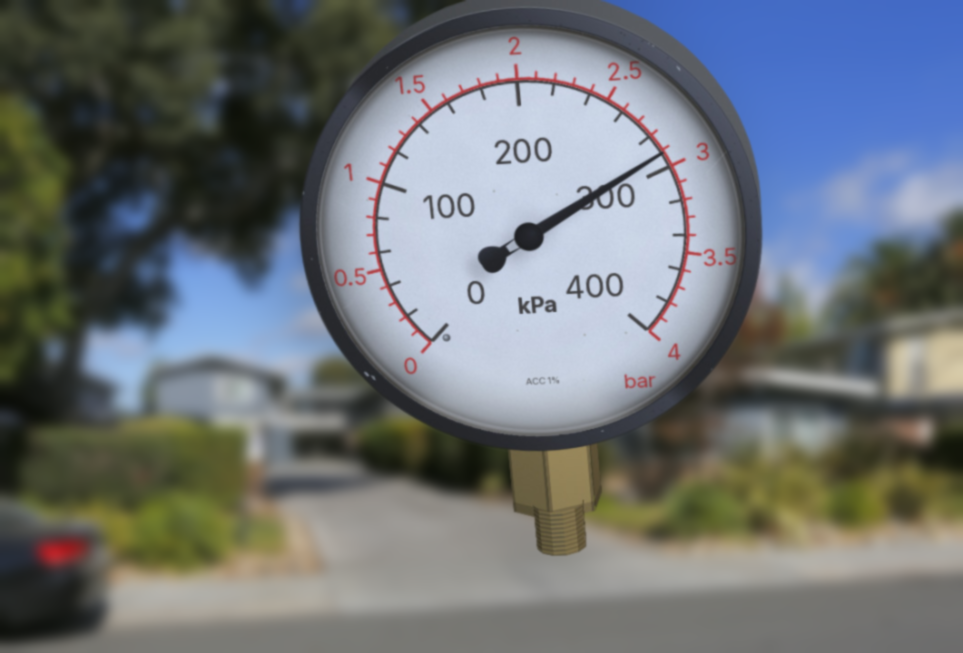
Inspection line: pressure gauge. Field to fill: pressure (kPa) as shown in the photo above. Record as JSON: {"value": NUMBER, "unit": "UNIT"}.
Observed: {"value": 290, "unit": "kPa"}
